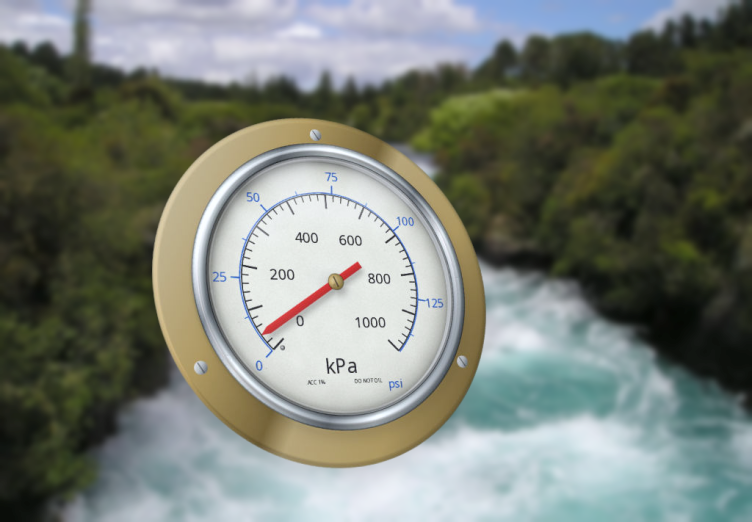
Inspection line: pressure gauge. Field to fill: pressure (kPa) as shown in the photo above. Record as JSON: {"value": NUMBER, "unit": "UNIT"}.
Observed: {"value": 40, "unit": "kPa"}
